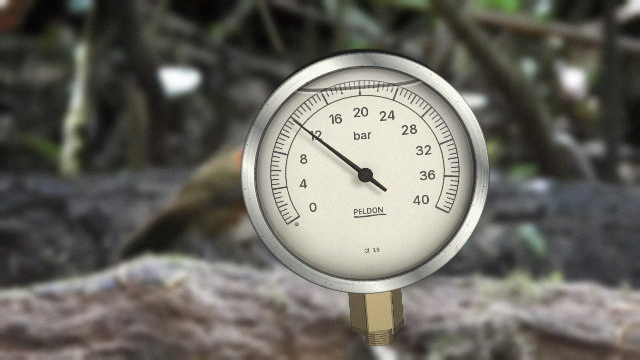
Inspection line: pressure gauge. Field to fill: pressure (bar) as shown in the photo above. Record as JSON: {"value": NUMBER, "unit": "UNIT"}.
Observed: {"value": 12, "unit": "bar"}
